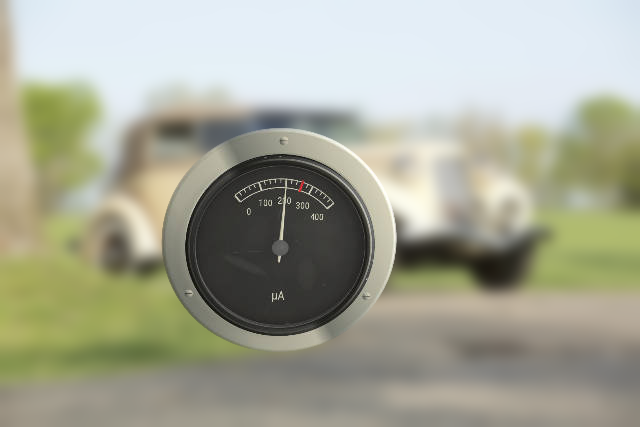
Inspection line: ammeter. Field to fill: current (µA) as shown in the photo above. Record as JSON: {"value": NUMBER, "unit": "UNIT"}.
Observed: {"value": 200, "unit": "µA"}
